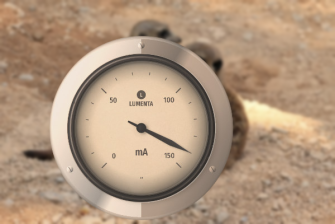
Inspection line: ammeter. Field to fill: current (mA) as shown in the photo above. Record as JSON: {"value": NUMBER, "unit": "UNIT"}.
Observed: {"value": 140, "unit": "mA"}
